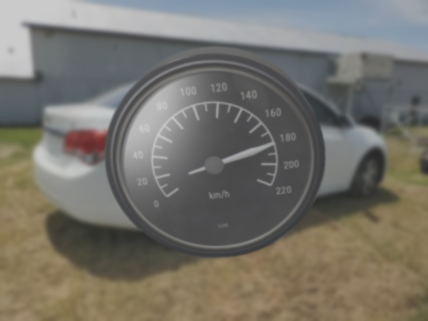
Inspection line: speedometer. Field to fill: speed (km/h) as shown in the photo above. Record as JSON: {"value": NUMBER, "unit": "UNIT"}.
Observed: {"value": 180, "unit": "km/h"}
